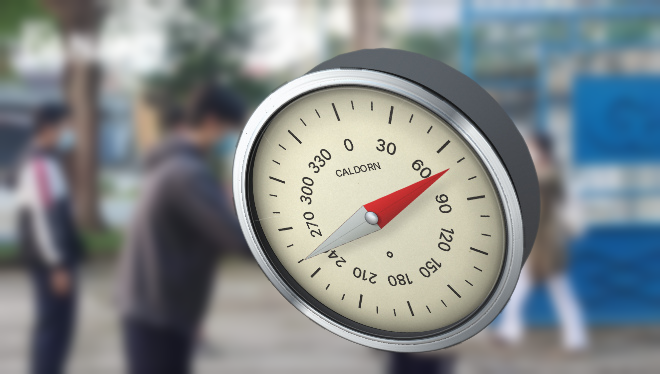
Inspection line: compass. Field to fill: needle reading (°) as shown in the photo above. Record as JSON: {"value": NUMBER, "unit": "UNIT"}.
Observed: {"value": 70, "unit": "°"}
